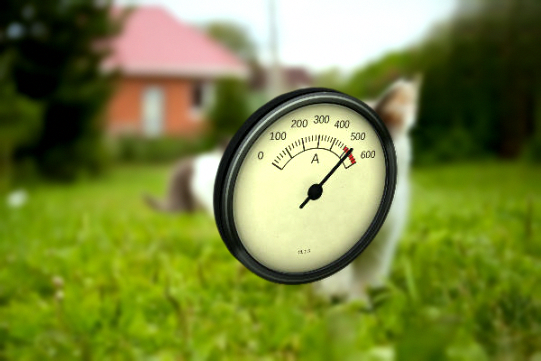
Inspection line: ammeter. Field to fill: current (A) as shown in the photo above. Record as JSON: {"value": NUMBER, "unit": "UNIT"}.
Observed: {"value": 500, "unit": "A"}
